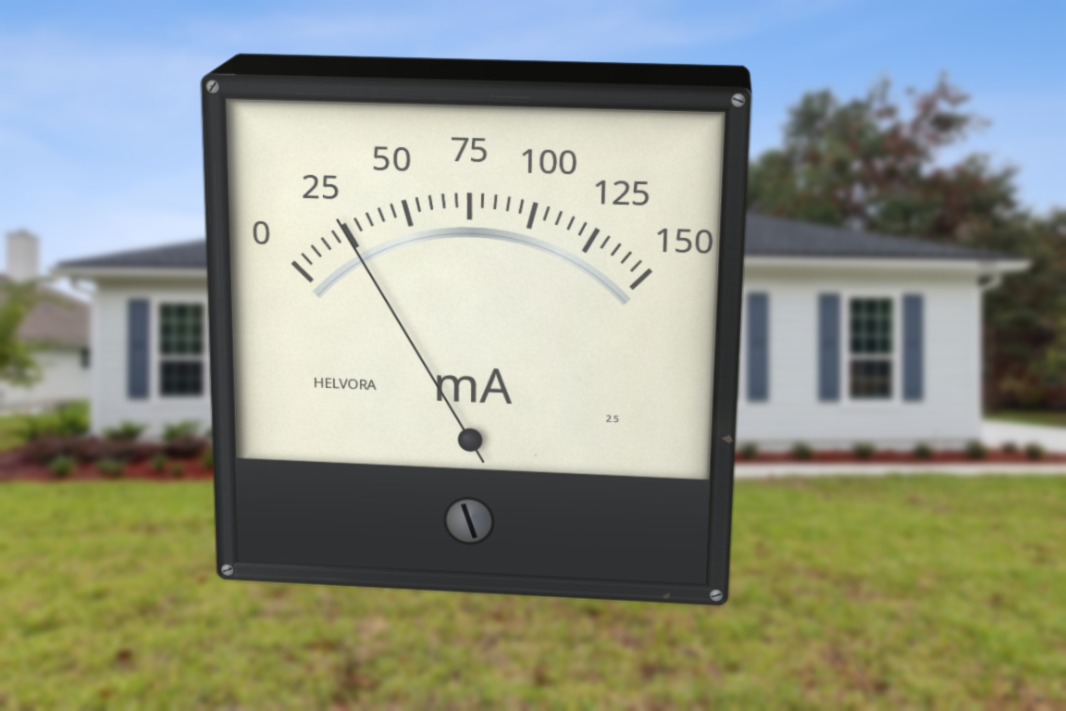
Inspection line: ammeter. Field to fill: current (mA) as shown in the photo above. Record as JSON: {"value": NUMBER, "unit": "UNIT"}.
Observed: {"value": 25, "unit": "mA"}
